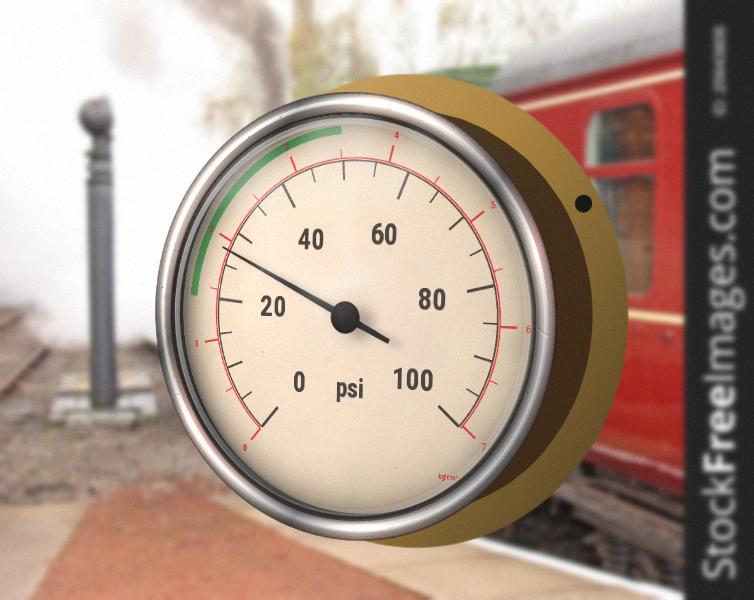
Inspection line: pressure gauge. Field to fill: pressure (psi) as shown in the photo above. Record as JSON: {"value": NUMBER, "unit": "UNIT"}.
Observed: {"value": 27.5, "unit": "psi"}
